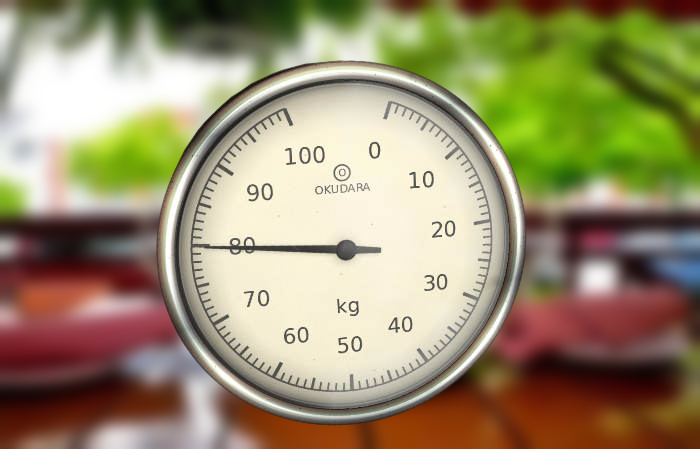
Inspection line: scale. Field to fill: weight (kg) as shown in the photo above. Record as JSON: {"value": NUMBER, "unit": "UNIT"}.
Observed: {"value": 80, "unit": "kg"}
